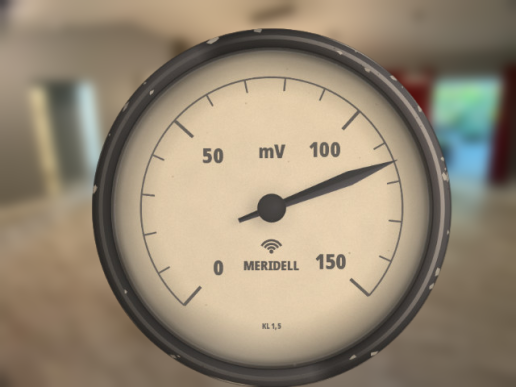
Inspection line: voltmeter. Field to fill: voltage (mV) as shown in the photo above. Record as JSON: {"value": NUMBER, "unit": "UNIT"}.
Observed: {"value": 115, "unit": "mV"}
